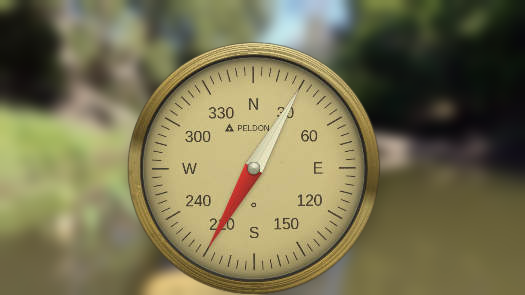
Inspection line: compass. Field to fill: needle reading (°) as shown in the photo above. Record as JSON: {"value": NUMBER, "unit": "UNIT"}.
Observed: {"value": 210, "unit": "°"}
